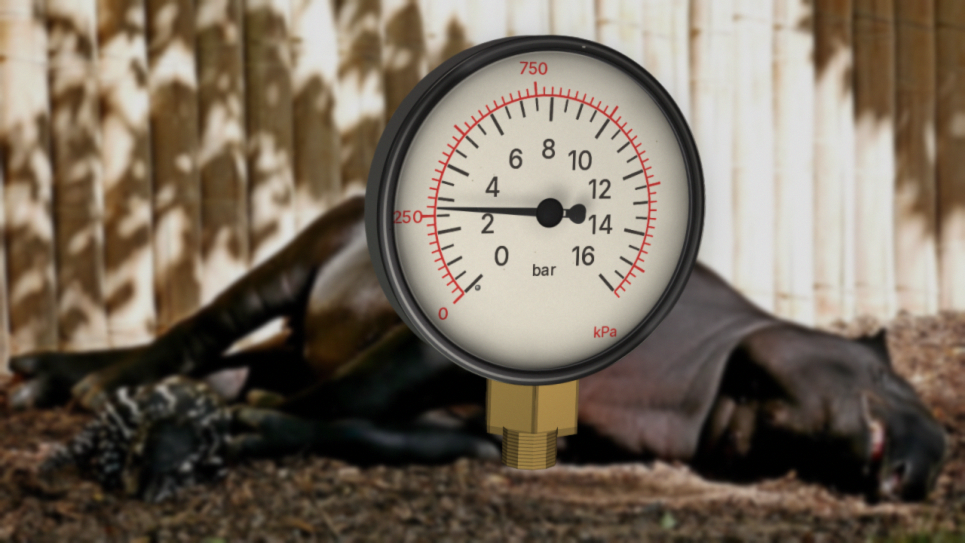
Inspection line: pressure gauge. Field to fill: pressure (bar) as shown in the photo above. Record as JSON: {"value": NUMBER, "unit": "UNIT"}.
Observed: {"value": 2.75, "unit": "bar"}
